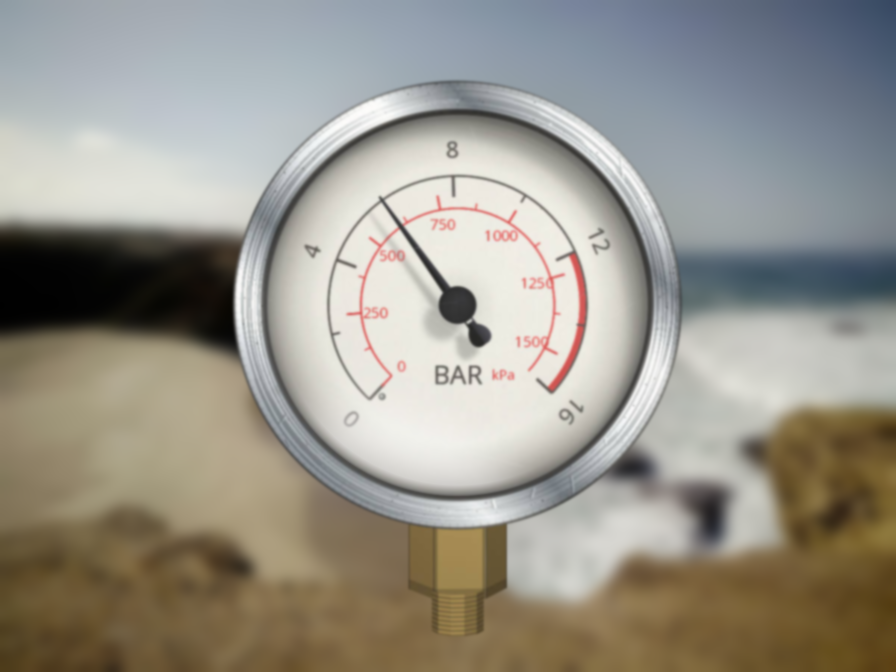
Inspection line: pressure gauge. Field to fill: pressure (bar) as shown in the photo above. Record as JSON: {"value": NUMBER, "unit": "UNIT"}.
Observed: {"value": 6, "unit": "bar"}
